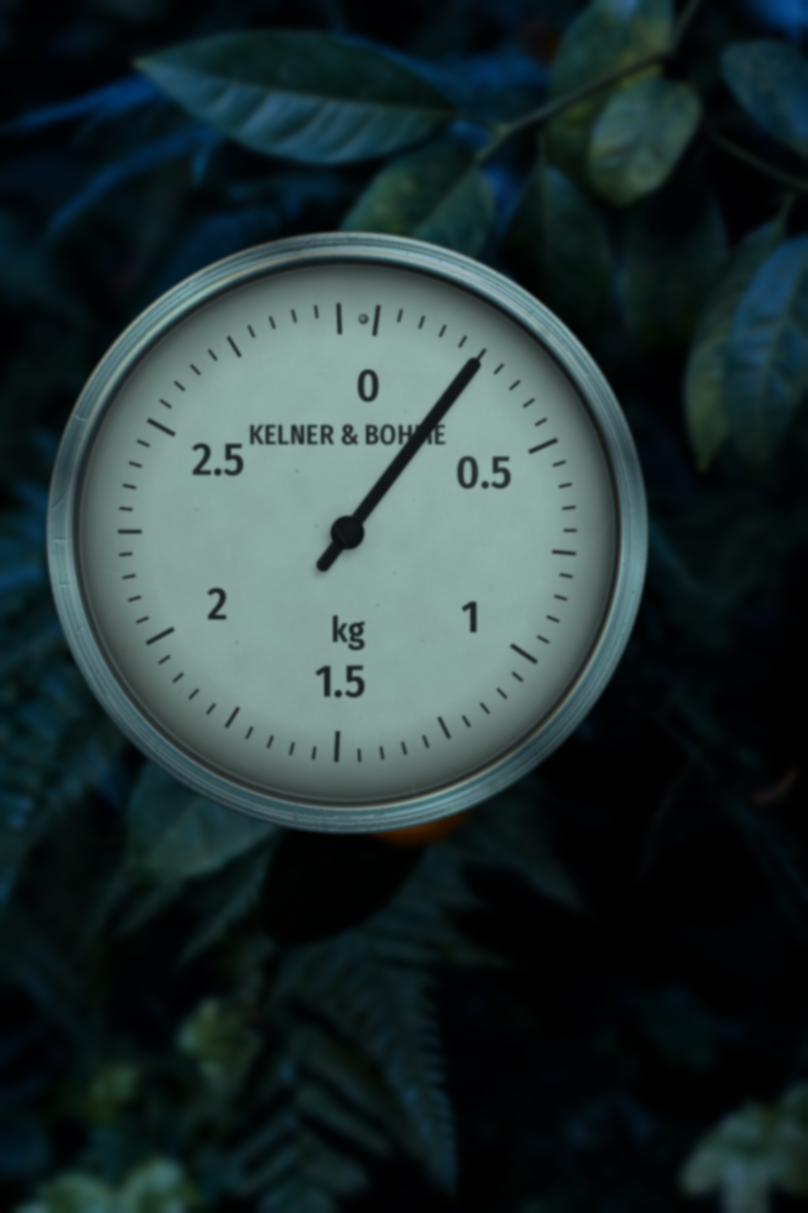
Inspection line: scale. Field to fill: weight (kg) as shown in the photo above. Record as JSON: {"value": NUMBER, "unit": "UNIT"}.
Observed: {"value": 0.25, "unit": "kg"}
